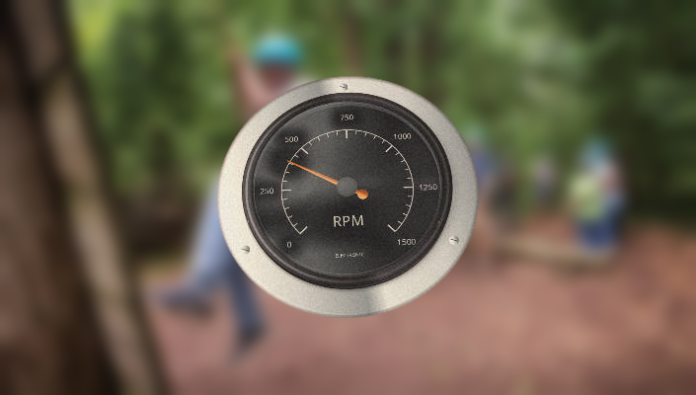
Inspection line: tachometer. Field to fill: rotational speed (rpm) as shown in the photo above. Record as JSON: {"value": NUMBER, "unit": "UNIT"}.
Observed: {"value": 400, "unit": "rpm"}
